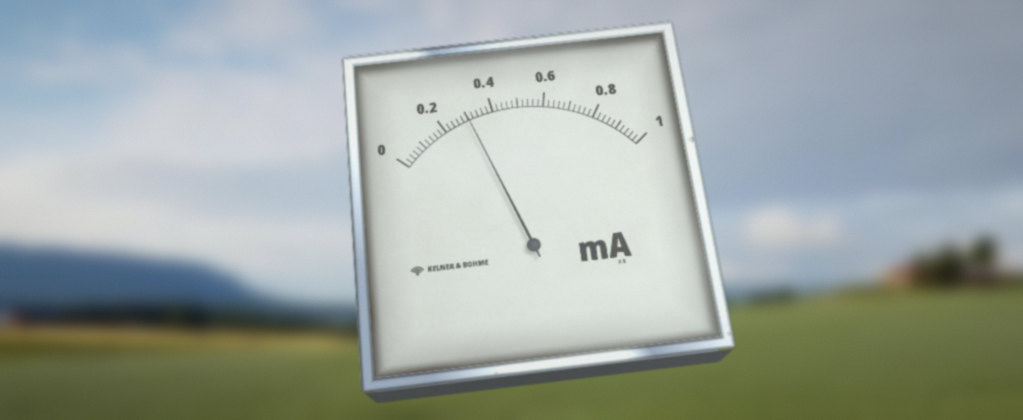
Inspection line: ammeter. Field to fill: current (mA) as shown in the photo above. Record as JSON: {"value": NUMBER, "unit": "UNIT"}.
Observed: {"value": 0.3, "unit": "mA"}
